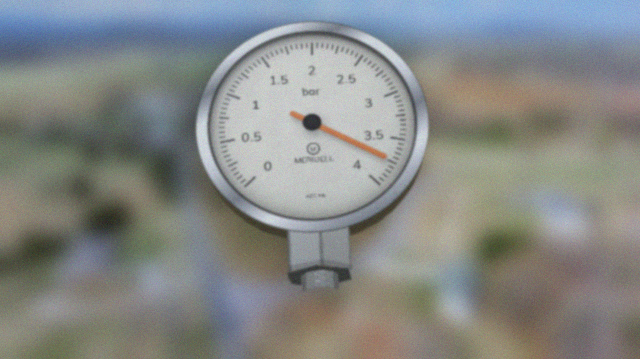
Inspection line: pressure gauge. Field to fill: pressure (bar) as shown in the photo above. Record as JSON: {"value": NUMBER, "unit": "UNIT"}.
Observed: {"value": 3.75, "unit": "bar"}
